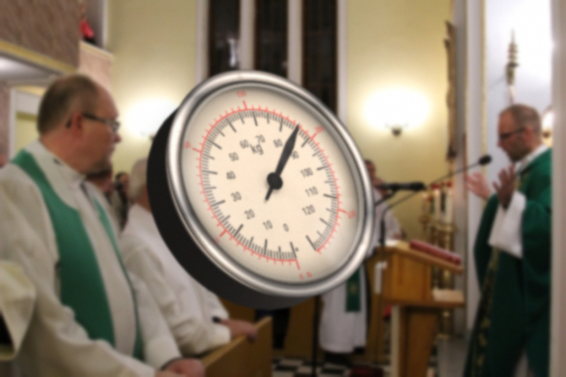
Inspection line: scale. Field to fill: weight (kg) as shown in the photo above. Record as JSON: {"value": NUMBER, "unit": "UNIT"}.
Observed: {"value": 85, "unit": "kg"}
